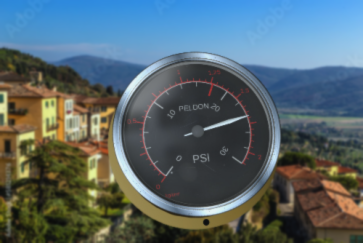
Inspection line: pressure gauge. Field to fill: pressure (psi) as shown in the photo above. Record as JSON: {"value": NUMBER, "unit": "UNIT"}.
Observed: {"value": 24, "unit": "psi"}
